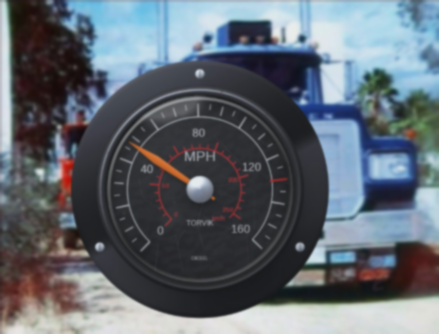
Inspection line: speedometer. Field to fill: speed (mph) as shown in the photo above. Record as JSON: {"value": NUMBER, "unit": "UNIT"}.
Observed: {"value": 47.5, "unit": "mph"}
